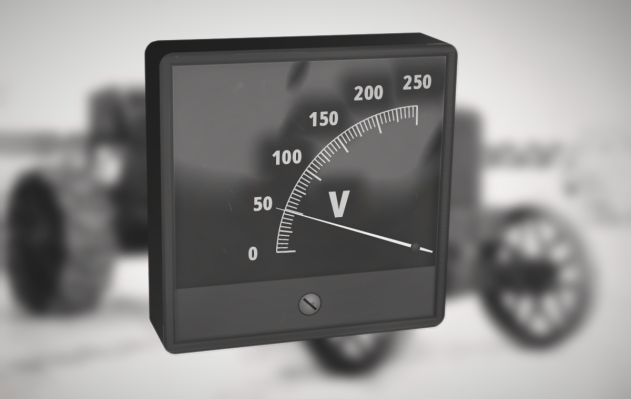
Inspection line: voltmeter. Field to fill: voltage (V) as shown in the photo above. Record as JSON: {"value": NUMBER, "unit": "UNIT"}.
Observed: {"value": 50, "unit": "V"}
